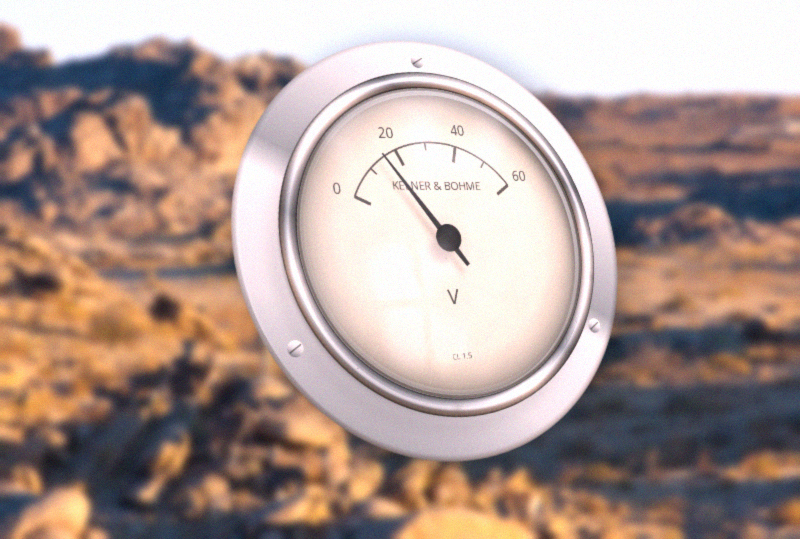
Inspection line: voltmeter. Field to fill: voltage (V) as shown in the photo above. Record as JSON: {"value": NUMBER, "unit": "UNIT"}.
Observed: {"value": 15, "unit": "V"}
